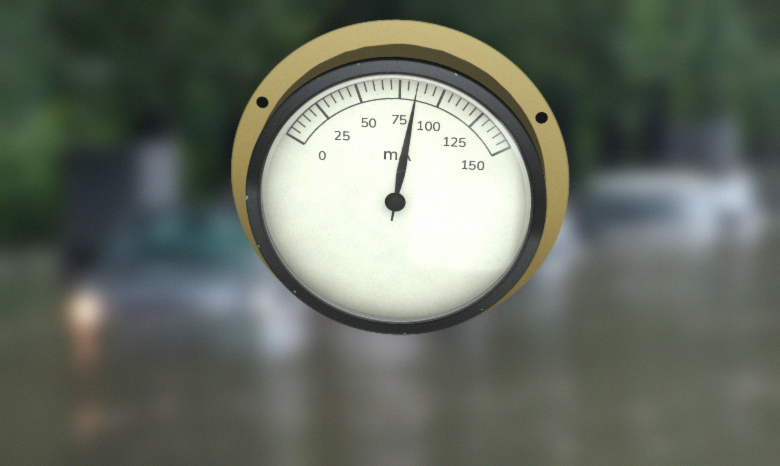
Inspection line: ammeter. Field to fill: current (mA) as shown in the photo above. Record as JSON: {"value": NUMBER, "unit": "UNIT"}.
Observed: {"value": 85, "unit": "mA"}
